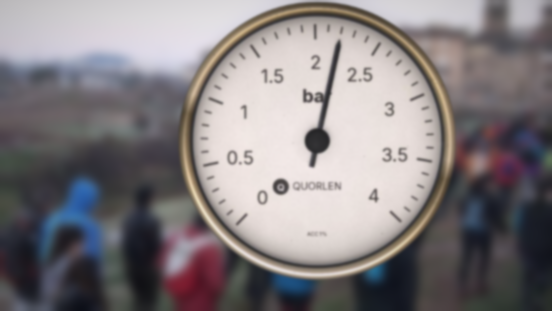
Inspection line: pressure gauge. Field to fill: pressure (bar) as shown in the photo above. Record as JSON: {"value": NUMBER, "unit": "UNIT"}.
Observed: {"value": 2.2, "unit": "bar"}
